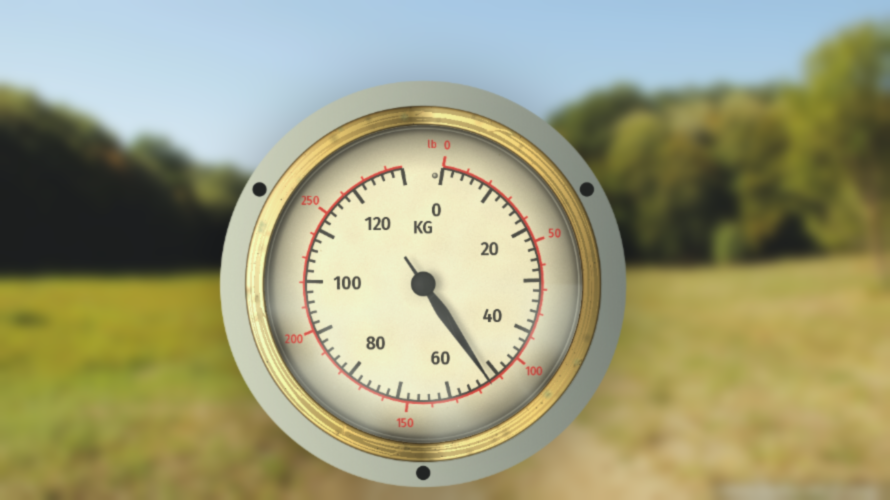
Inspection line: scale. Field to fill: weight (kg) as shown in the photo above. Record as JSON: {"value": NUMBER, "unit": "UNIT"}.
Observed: {"value": 52, "unit": "kg"}
